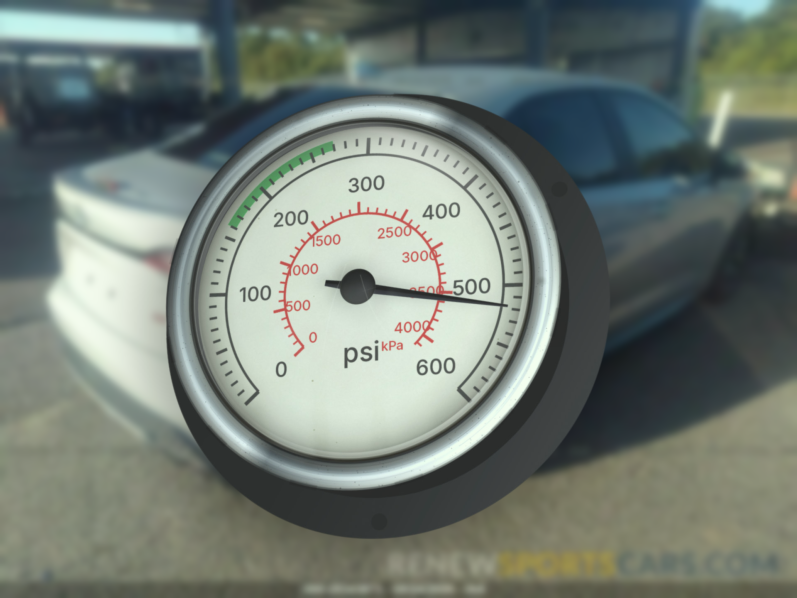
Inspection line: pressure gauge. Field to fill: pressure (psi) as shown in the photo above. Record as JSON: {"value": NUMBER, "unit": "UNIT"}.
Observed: {"value": 520, "unit": "psi"}
